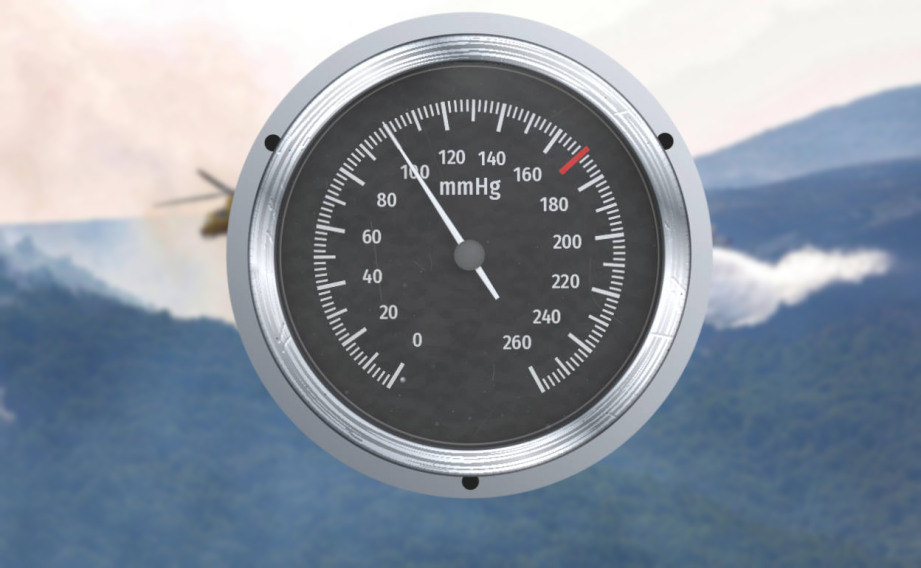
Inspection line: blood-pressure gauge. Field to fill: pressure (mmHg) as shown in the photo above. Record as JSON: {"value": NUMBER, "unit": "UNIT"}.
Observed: {"value": 100, "unit": "mmHg"}
